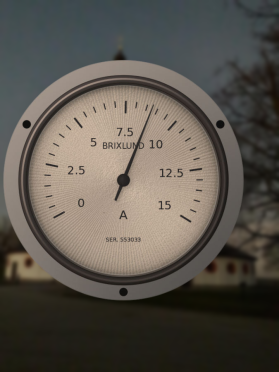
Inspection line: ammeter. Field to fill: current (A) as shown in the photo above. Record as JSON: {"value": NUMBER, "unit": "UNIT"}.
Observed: {"value": 8.75, "unit": "A"}
